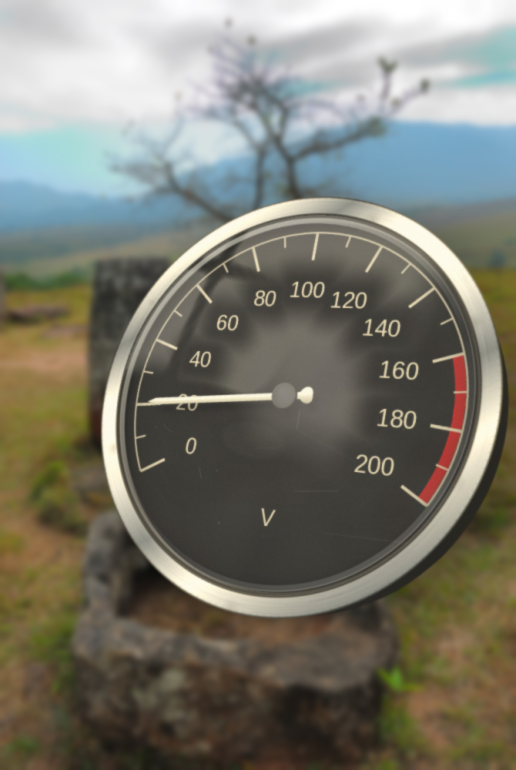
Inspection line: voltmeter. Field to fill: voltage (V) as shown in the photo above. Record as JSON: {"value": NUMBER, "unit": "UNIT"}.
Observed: {"value": 20, "unit": "V"}
